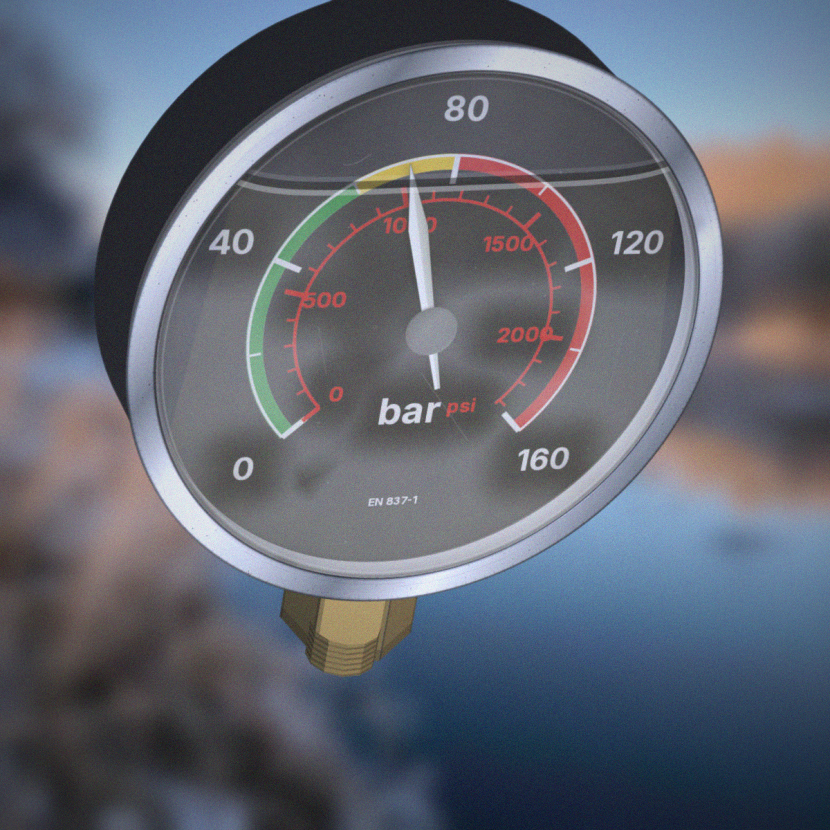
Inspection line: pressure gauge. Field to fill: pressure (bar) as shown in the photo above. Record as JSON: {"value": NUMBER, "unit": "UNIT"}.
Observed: {"value": 70, "unit": "bar"}
